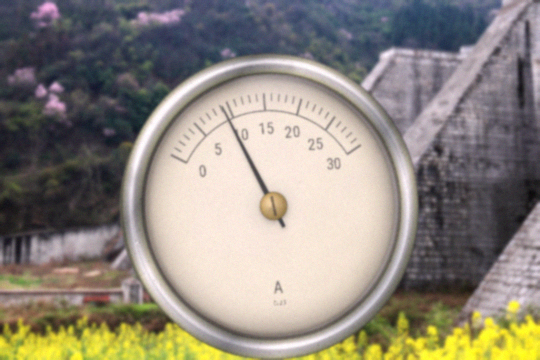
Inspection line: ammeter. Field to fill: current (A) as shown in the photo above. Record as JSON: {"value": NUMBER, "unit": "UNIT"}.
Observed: {"value": 9, "unit": "A"}
